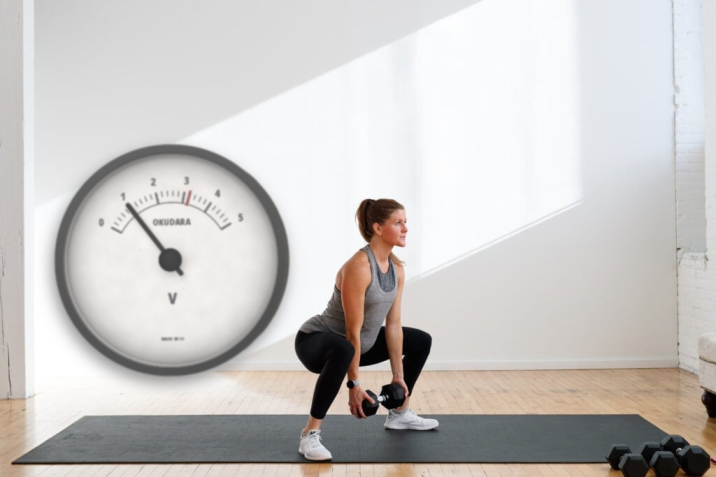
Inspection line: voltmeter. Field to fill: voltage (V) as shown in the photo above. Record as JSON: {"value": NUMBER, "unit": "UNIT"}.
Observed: {"value": 1, "unit": "V"}
